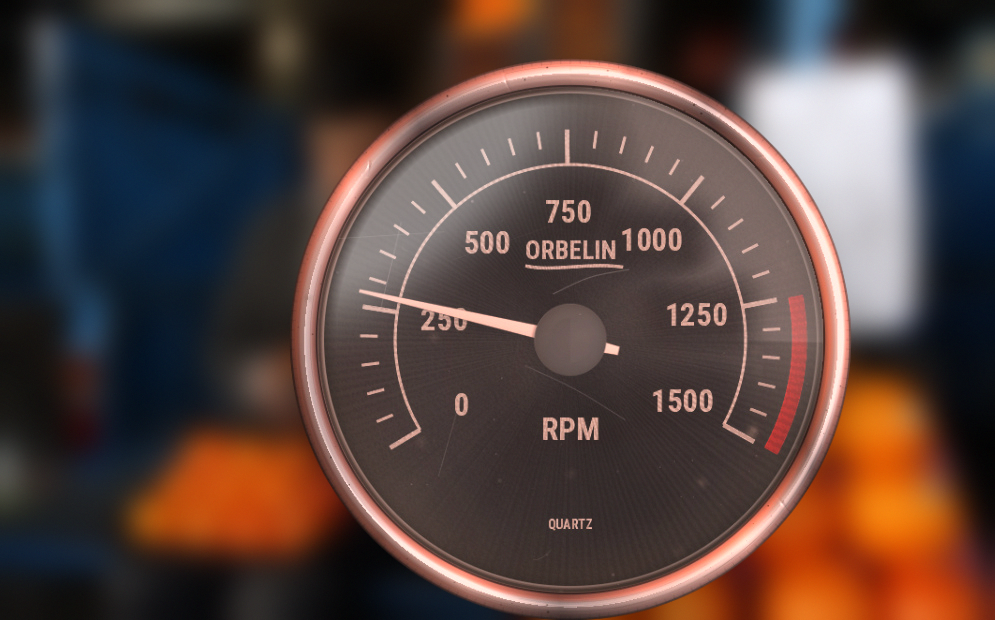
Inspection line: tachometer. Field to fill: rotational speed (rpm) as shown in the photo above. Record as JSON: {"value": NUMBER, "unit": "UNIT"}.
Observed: {"value": 275, "unit": "rpm"}
